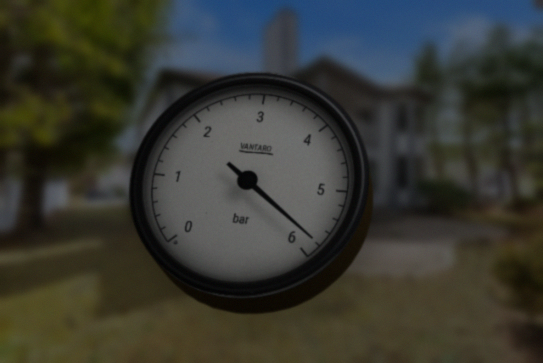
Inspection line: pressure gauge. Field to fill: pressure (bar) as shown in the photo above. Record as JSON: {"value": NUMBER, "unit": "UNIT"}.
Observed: {"value": 5.8, "unit": "bar"}
